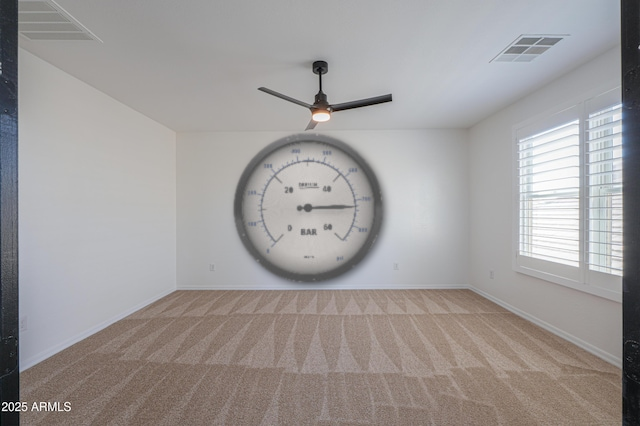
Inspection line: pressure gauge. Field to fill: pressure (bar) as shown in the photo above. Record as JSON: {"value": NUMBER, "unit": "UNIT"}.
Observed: {"value": 50, "unit": "bar"}
